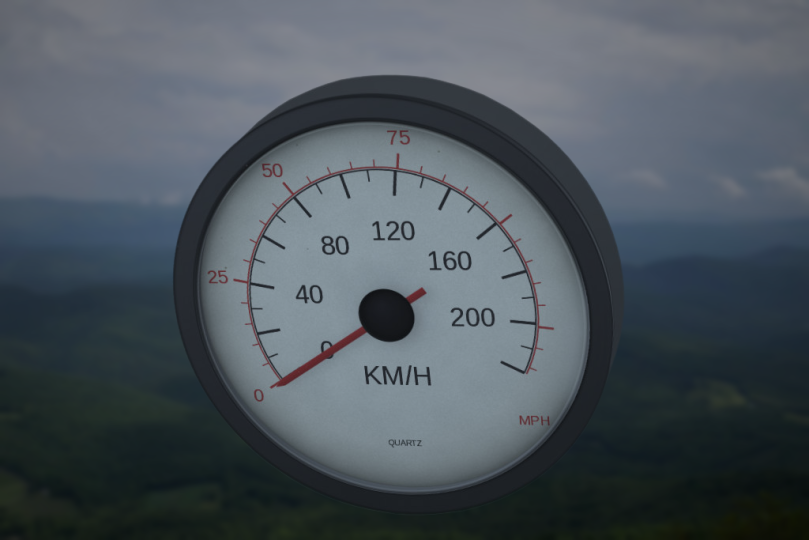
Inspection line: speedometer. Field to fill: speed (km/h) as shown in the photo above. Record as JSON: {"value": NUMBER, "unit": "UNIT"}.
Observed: {"value": 0, "unit": "km/h"}
